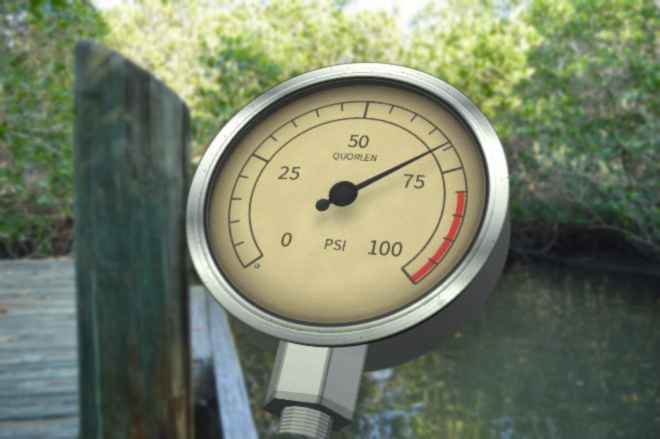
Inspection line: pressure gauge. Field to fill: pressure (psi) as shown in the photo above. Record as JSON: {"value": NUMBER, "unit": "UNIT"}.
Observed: {"value": 70, "unit": "psi"}
